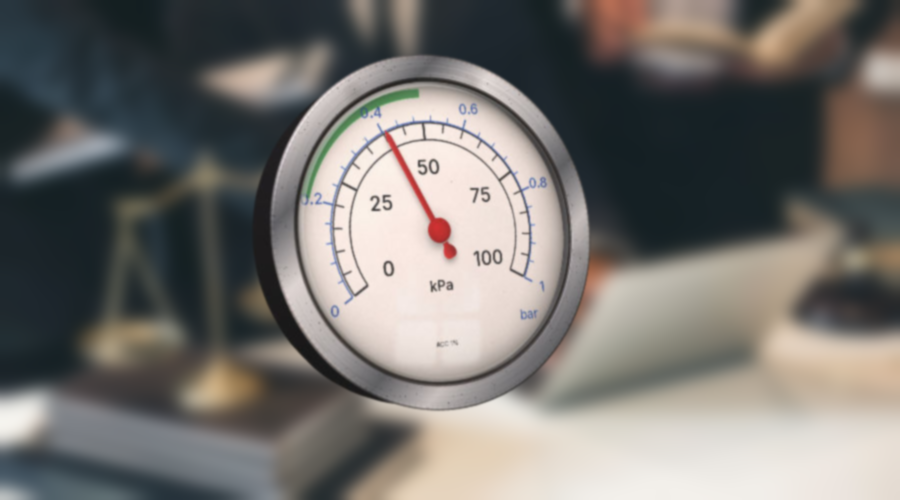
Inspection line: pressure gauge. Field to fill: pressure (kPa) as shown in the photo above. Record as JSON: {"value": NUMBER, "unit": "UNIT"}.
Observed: {"value": 40, "unit": "kPa"}
